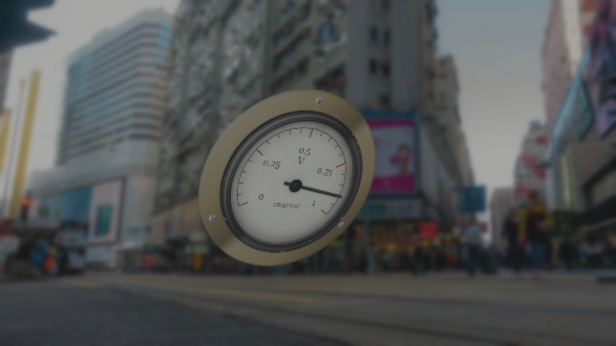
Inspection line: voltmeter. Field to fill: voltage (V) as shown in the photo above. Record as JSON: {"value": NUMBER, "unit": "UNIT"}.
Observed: {"value": 0.9, "unit": "V"}
